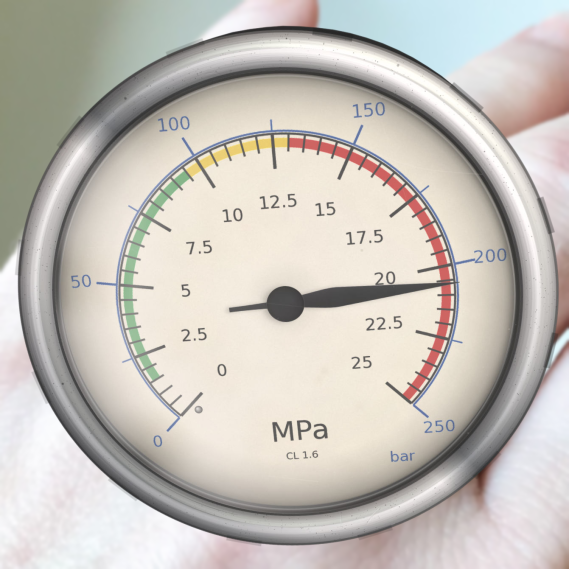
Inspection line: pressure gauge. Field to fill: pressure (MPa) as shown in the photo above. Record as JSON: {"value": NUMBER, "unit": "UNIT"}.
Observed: {"value": 20.5, "unit": "MPa"}
